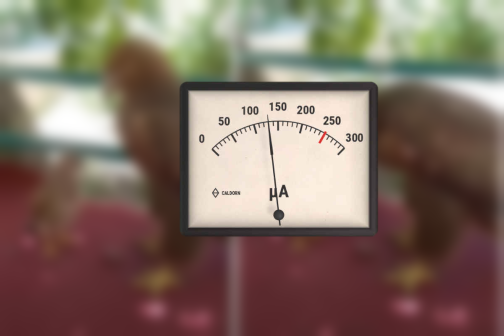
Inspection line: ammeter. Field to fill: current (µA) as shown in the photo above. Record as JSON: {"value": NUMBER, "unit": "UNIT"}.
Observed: {"value": 130, "unit": "µA"}
